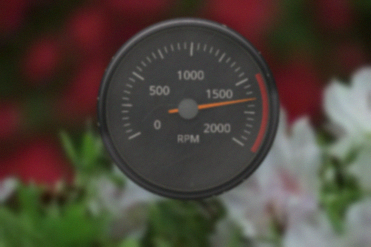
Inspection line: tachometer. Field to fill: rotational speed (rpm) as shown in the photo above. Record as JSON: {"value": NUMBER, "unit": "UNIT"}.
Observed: {"value": 1650, "unit": "rpm"}
